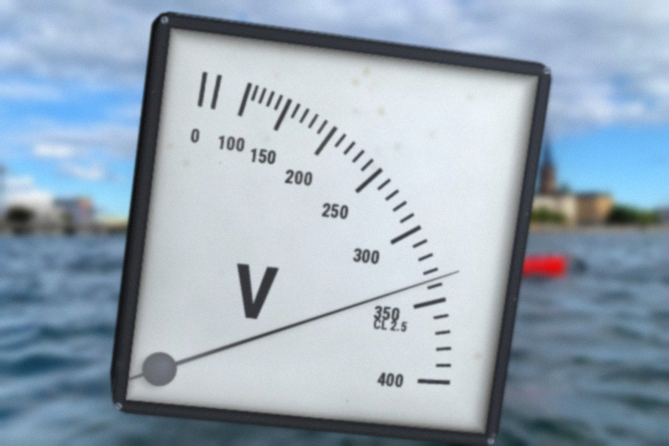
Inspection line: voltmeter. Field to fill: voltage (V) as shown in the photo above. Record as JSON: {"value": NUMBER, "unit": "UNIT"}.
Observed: {"value": 335, "unit": "V"}
